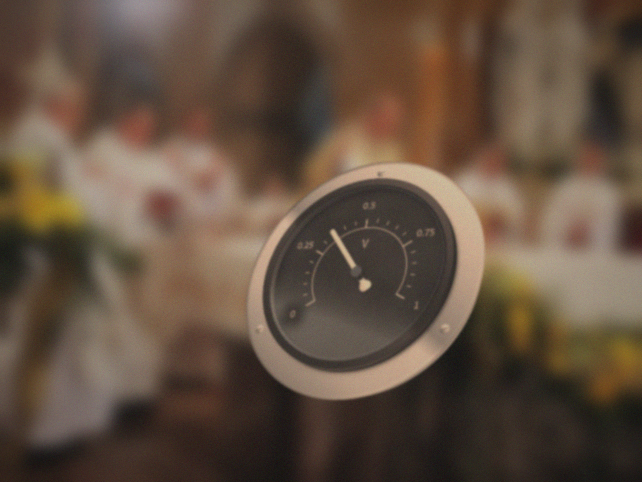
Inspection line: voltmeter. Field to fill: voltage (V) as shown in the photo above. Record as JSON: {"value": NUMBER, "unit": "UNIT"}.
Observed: {"value": 0.35, "unit": "V"}
